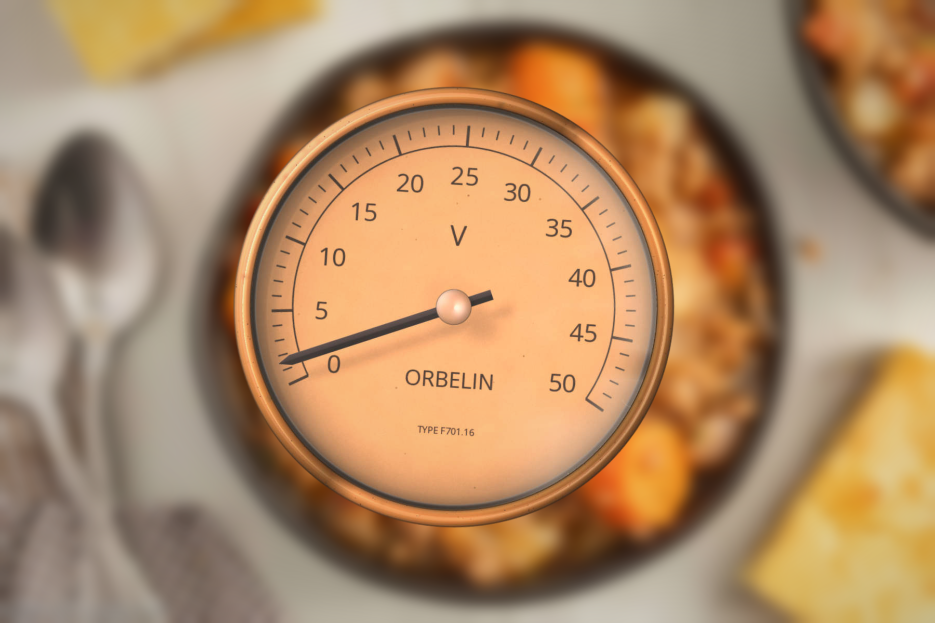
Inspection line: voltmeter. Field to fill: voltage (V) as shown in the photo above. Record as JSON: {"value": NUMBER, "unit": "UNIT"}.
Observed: {"value": 1.5, "unit": "V"}
